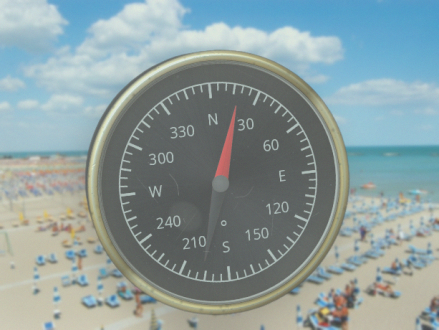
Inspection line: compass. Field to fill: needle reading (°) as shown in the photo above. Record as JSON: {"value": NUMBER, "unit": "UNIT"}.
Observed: {"value": 17.5, "unit": "°"}
